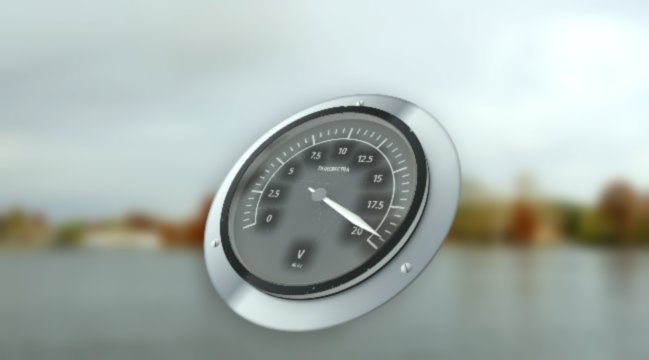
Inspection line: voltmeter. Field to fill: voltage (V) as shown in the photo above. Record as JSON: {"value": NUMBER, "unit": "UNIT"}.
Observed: {"value": 19.5, "unit": "V"}
